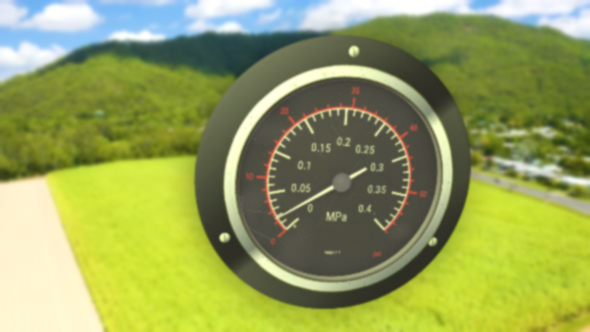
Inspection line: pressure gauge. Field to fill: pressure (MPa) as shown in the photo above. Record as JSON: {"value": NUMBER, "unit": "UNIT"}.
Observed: {"value": 0.02, "unit": "MPa"}
